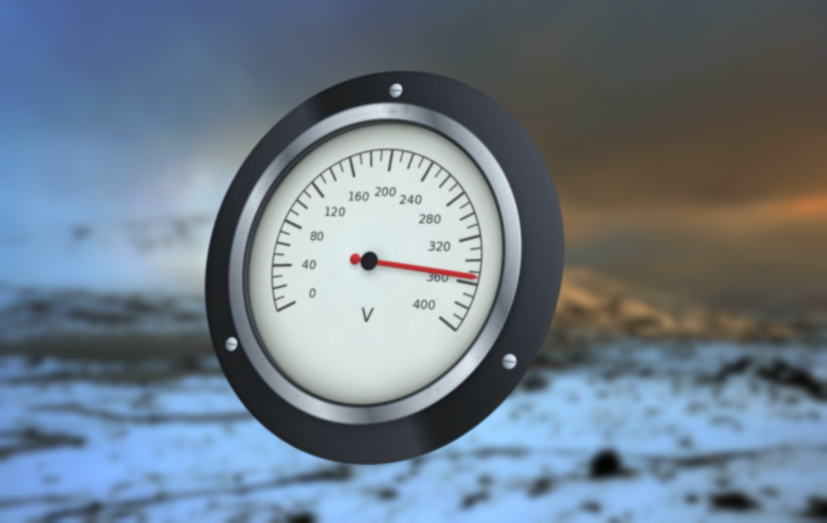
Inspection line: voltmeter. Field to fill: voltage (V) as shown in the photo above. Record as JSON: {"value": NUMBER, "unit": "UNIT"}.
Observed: {"value": 355, "unit": "V"}
